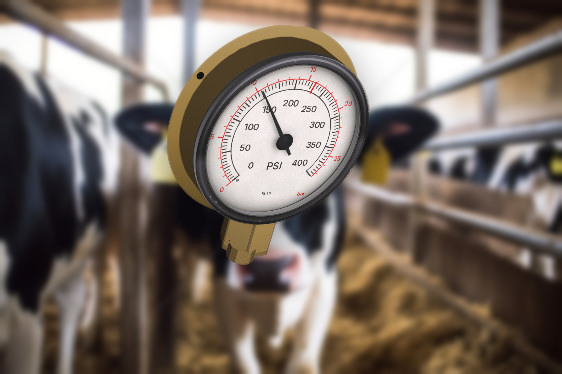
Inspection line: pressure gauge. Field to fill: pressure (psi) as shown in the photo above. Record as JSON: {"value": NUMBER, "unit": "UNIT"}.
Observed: {"value": 150, "unit": "psi"}
